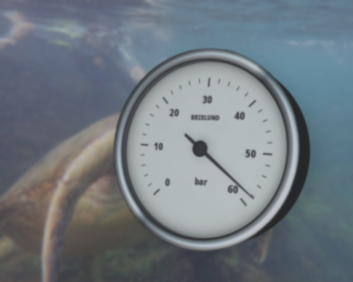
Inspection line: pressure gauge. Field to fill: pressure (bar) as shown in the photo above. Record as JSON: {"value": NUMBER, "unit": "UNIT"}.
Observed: {"value": 58, "unit": "bar"}
